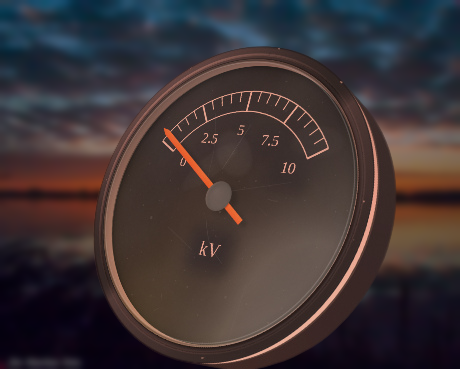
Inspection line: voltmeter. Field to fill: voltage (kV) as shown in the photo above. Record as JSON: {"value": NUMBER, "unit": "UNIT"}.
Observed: {"value": 0.5, "unit": "kV"}
